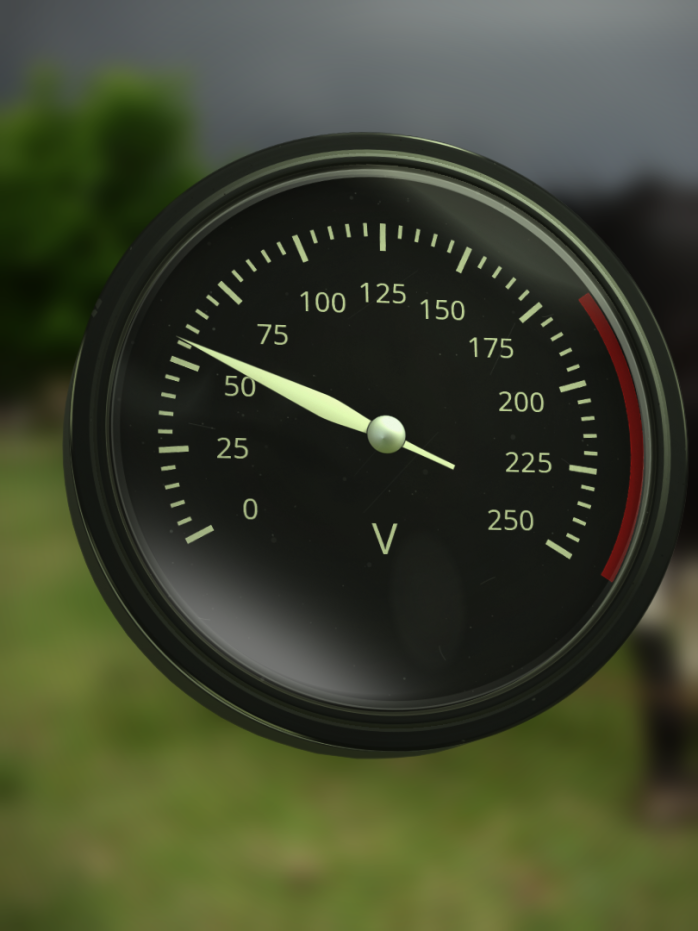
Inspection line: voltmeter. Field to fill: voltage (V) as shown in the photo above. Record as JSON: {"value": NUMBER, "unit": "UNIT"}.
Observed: {"value": 55, "unit": "V"}
